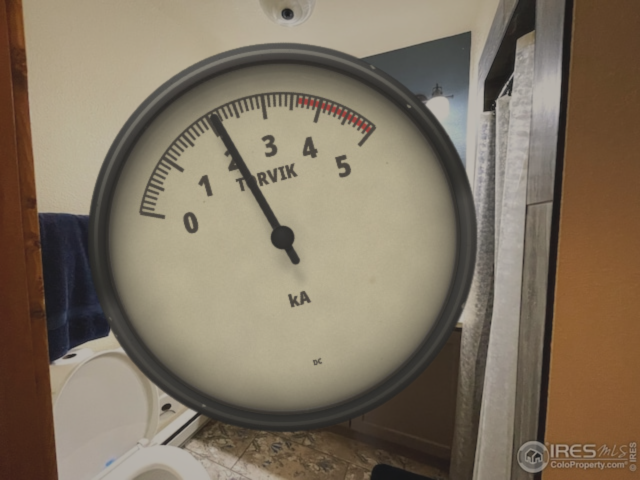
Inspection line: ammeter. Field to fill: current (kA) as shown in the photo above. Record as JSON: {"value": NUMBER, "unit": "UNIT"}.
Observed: {"value": 2.1, "unit": "kA"}
